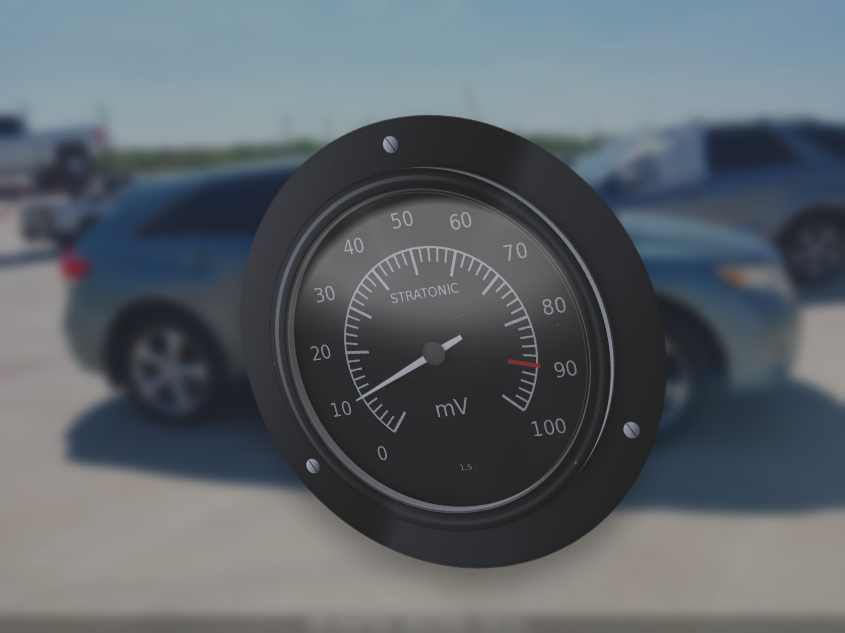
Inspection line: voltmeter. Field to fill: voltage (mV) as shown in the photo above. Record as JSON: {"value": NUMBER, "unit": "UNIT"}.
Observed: {"value": 10, "unit": "mV"}
